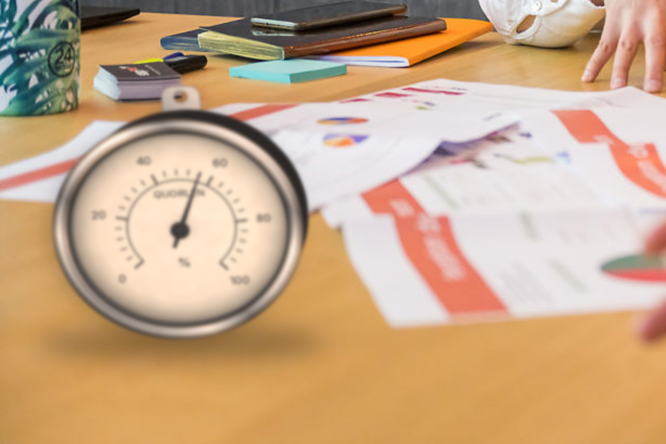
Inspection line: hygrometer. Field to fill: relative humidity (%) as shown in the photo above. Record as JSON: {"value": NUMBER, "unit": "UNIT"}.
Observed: {"value": 56, "unit": "%"}
